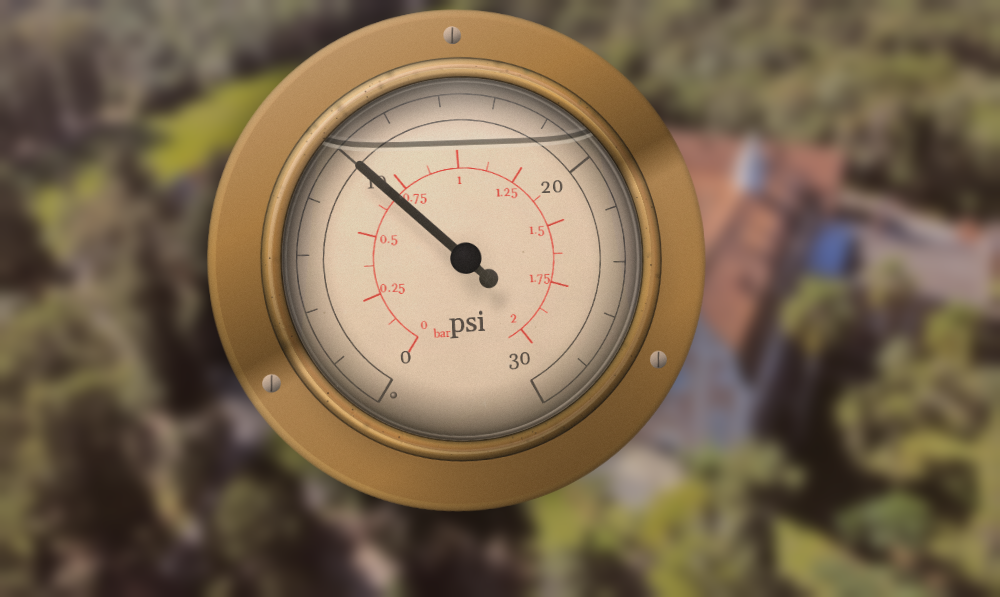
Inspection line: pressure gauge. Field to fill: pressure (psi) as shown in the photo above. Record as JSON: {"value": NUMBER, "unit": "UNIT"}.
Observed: {"value": 10, "unit": "psi"}
